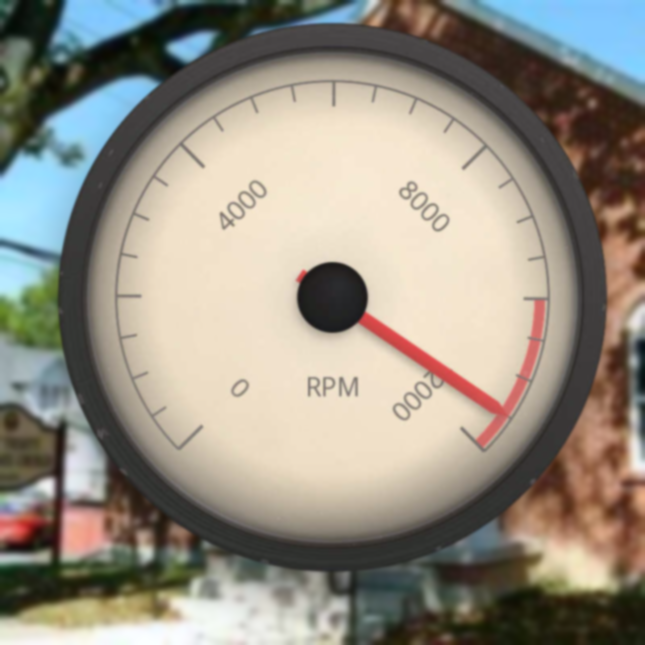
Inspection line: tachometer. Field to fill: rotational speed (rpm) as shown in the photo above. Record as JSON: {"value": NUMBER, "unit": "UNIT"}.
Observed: {"value": 11500, "unit": "rpm"}
